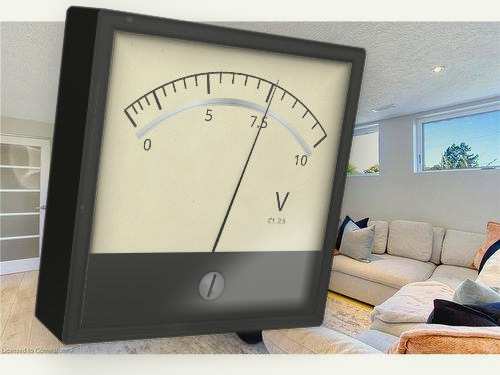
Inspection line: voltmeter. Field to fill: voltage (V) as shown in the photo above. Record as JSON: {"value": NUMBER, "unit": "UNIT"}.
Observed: {"value": 7.5, "unit": "V"}
